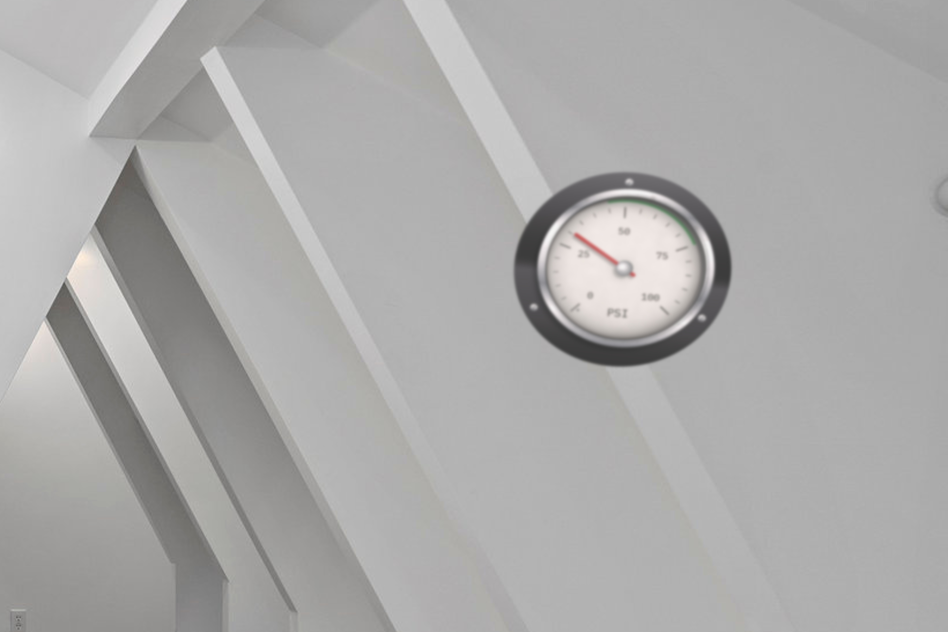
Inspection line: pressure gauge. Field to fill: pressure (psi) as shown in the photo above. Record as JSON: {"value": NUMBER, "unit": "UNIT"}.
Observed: {"value": 30, "unit": "psi"}
